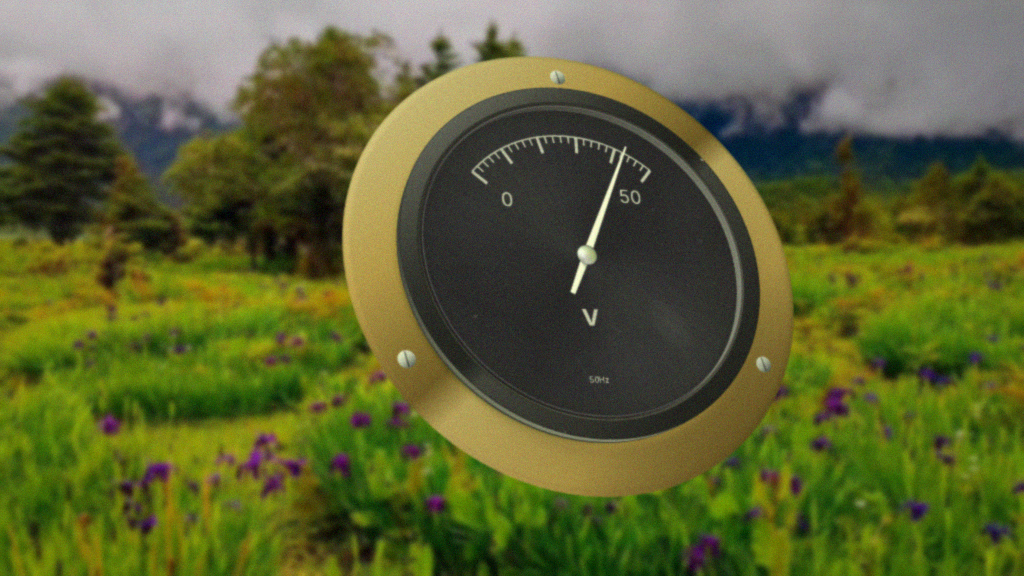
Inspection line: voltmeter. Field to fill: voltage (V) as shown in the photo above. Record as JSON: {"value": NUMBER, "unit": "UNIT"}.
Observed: {"value": 42, "unit": "V"}
